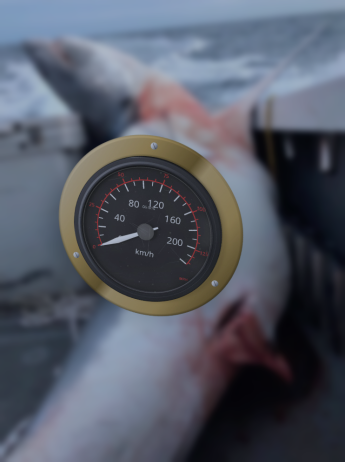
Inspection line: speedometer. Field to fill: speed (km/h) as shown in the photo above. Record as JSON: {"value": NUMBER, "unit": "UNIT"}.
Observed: {"value": 0, "unit": "km/h"}
